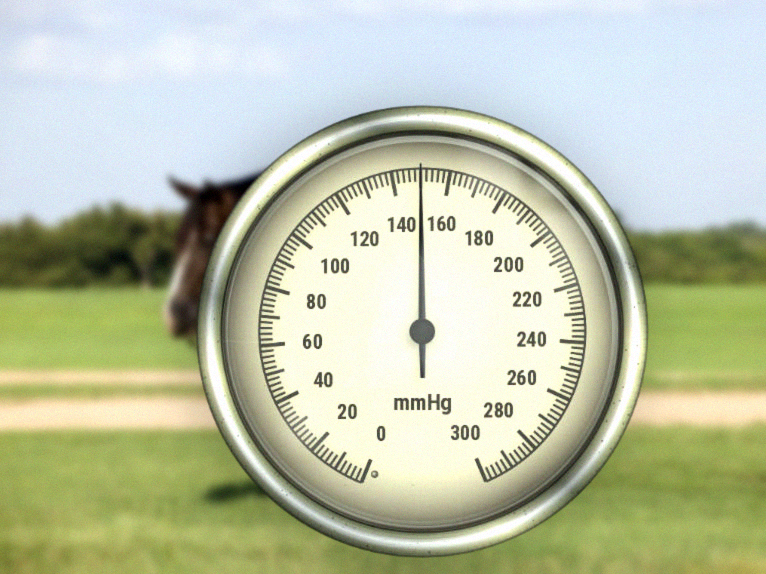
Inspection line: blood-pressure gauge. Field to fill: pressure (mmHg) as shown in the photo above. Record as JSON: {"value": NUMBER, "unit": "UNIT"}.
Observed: {"value": 150, "unit": "mmHg"}
